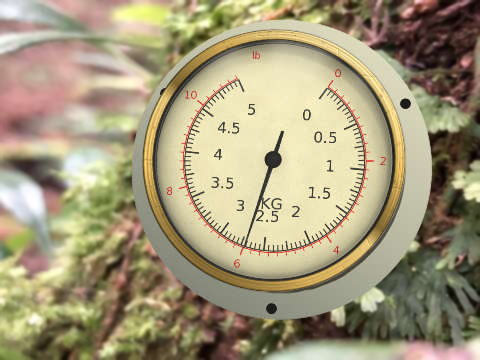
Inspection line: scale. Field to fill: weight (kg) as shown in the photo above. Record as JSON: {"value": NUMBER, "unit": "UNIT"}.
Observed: {"value": 2.7, "unit": "kg"}
